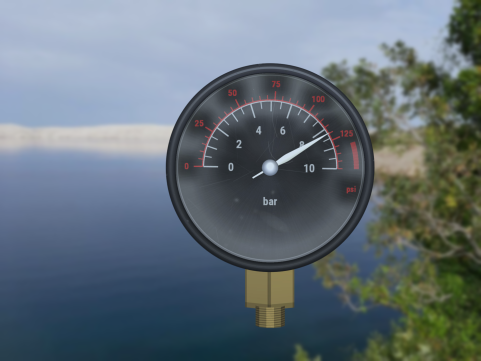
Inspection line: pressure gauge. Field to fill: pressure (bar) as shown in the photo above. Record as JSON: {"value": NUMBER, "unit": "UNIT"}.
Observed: {"value": 8.25, "unit": "bar"}
